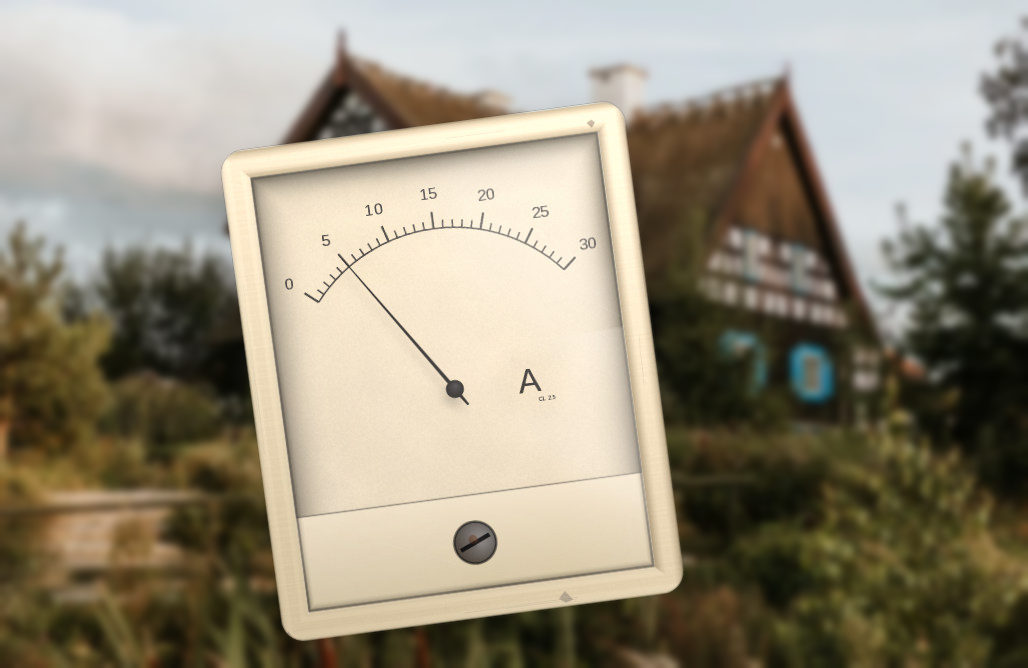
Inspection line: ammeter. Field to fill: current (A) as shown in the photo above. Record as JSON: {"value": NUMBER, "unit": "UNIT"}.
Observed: {"value": 5, "unit": "A"}
